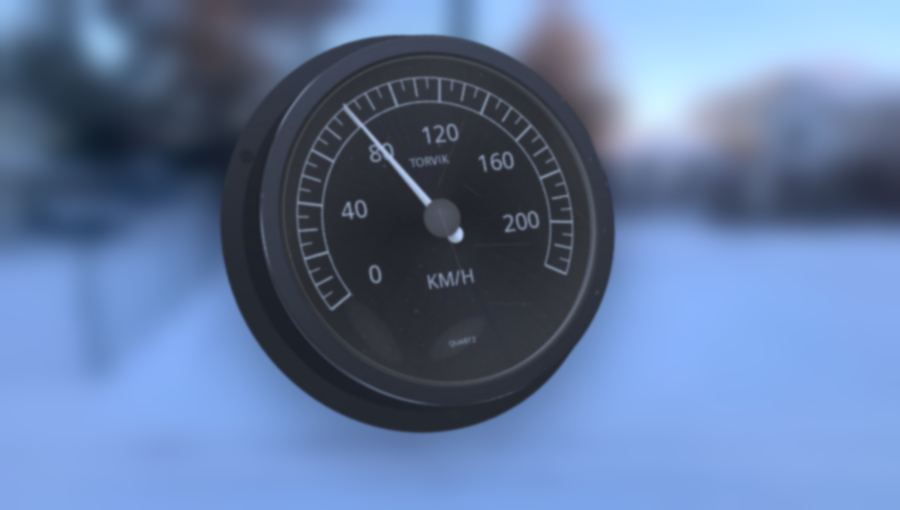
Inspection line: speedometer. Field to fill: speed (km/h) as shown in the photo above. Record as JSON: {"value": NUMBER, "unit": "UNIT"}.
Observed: {"value": 80, "unit": "km/h"}
